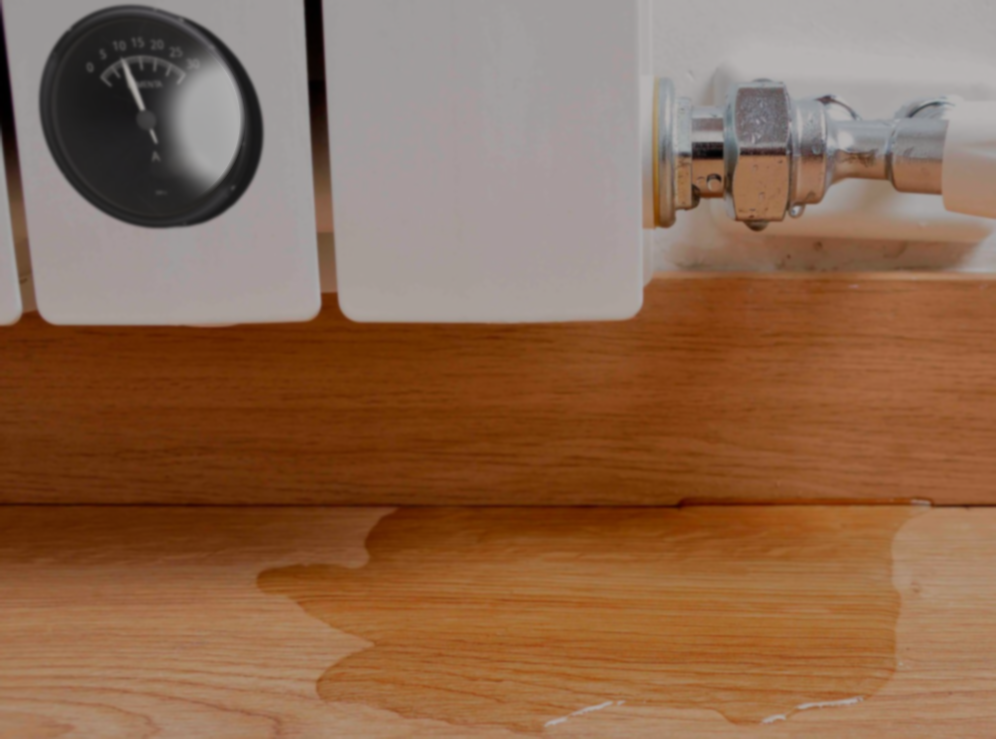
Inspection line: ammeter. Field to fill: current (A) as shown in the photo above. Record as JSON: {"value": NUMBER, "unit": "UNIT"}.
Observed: {"value": 10, "unit": "A"}
